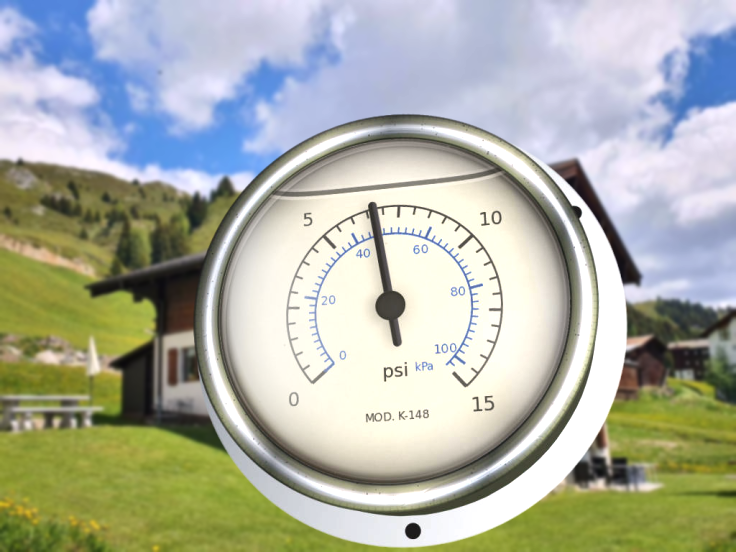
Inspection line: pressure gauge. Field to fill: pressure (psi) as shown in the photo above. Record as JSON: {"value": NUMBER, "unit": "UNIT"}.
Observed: {"value": 6.75, "unit": "psi"}
